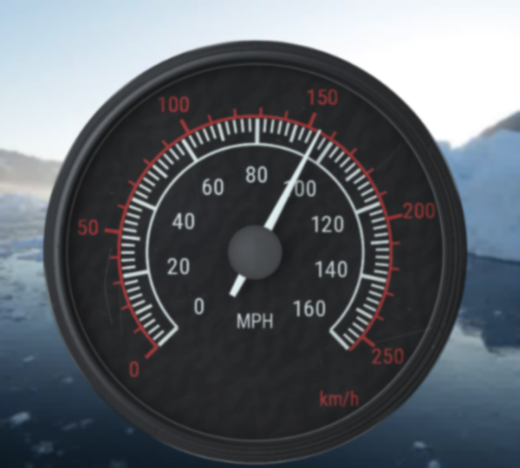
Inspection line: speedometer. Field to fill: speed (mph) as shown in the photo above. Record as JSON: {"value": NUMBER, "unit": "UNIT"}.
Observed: {"value": 96, "unit": "mph"}
